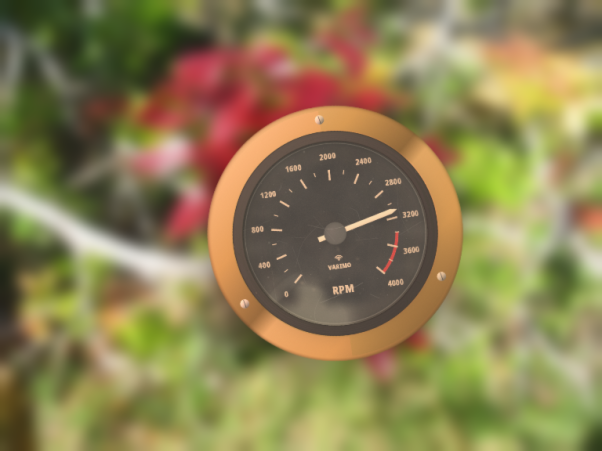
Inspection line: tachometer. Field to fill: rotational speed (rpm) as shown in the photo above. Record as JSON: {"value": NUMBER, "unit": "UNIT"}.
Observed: {"value": 3100, "unit": "rpm"}
